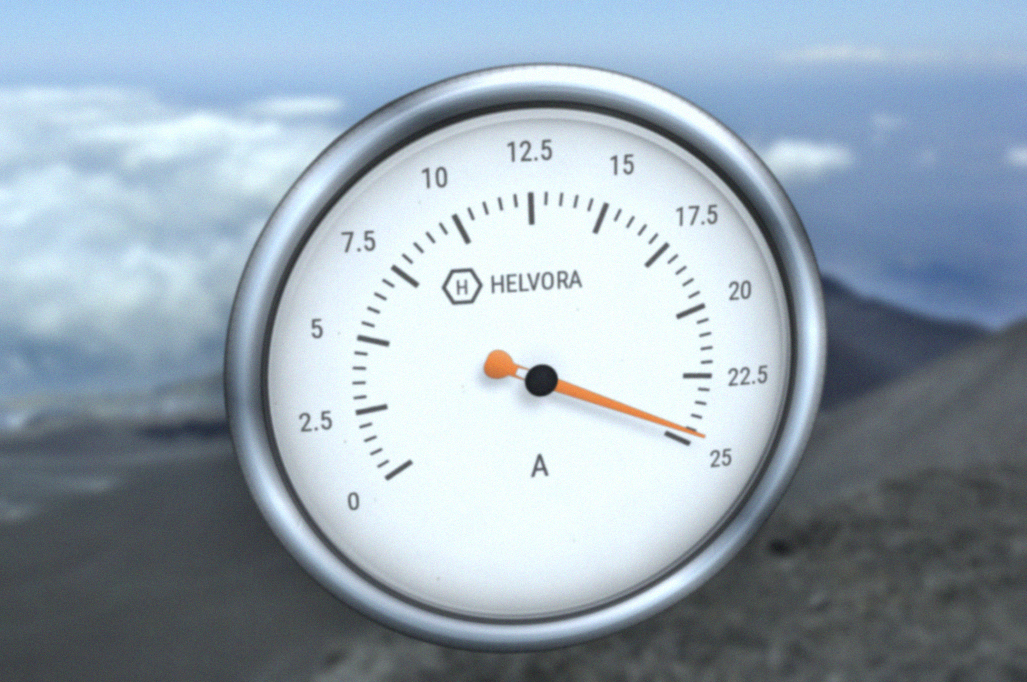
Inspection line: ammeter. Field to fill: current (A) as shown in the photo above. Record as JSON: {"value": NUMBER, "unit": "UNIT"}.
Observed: {"value": 24.5, "unit": "A"}
